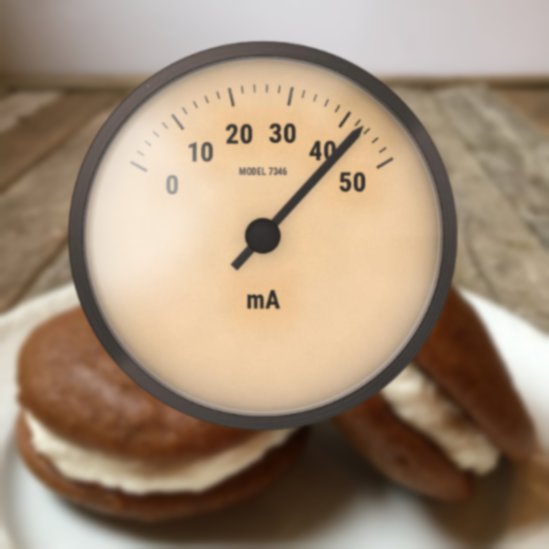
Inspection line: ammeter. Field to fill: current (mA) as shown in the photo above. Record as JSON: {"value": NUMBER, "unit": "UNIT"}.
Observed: {"value": 43, "unit": "mA"}
